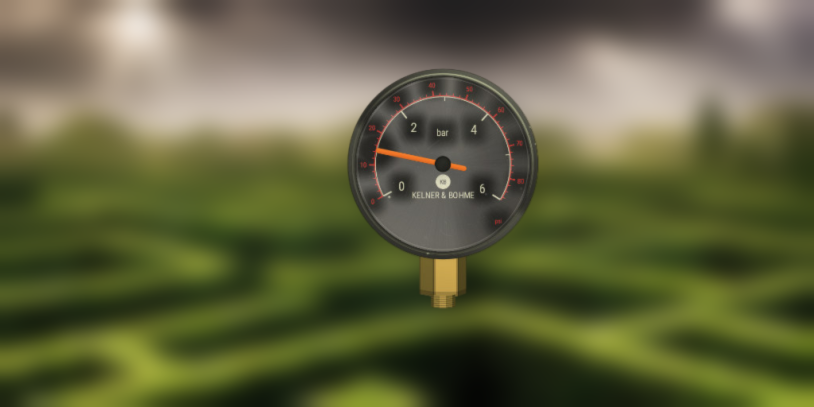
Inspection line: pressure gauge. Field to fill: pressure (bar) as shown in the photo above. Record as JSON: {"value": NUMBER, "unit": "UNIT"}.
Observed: {"value": 1, "unit": "bar"}
